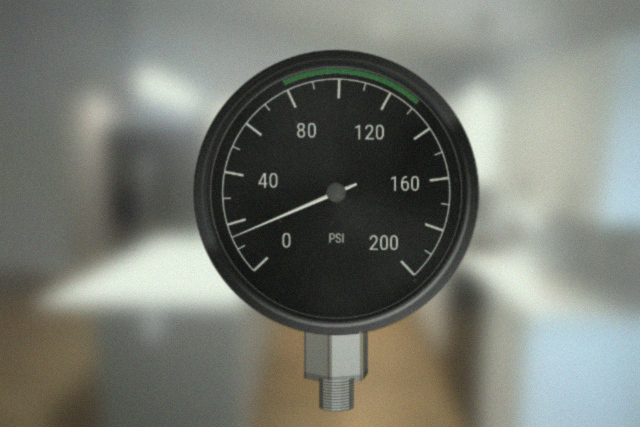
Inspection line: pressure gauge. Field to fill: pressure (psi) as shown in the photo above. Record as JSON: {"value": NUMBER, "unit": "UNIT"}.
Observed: {"value": 15, "unit": "psi"}
